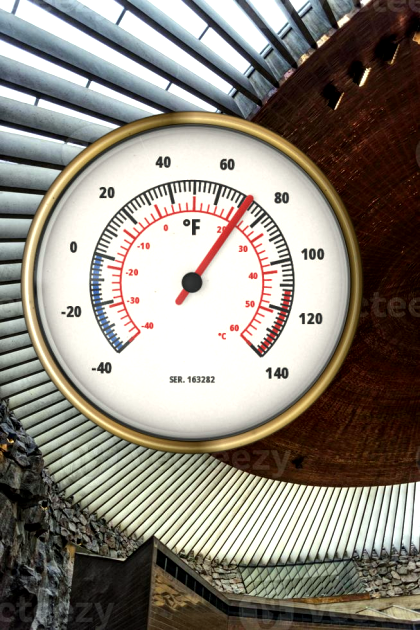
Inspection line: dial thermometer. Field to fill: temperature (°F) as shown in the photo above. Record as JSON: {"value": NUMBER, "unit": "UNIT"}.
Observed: {"value": 72, "unit": "°F"}
